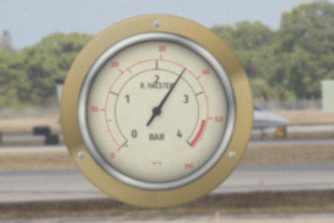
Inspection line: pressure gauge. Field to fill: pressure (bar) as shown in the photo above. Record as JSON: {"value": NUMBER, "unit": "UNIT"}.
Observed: {"value": 2.5, "unit": "bar"}
